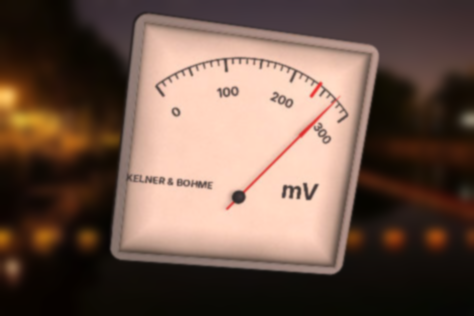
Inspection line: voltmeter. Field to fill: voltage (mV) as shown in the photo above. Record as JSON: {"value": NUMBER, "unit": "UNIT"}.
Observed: {"value": 270, "unit": "mV"}
